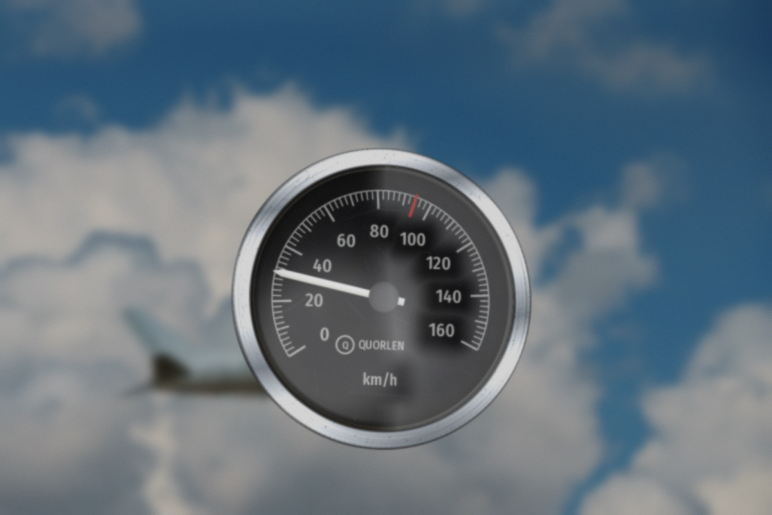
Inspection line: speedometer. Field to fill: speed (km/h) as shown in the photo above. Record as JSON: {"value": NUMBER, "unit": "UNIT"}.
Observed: {"value": 30, "unit": "km/h"}
